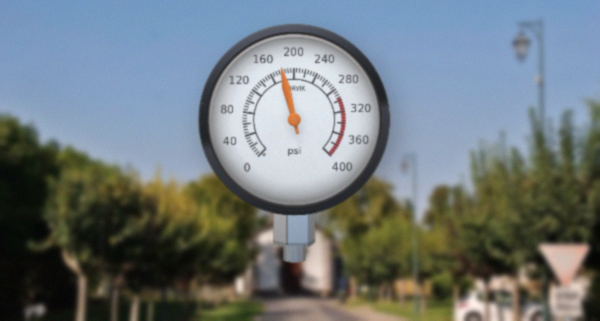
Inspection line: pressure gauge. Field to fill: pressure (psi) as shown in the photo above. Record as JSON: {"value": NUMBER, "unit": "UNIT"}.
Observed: {"value": 180, "unit": "psi"}
